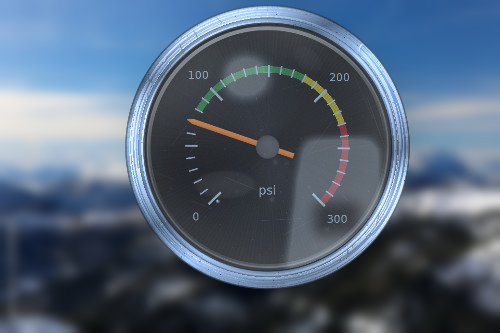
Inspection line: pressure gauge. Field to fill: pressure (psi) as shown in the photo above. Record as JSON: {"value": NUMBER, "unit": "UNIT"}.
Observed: {"value": 70, "unit": "psi"}
